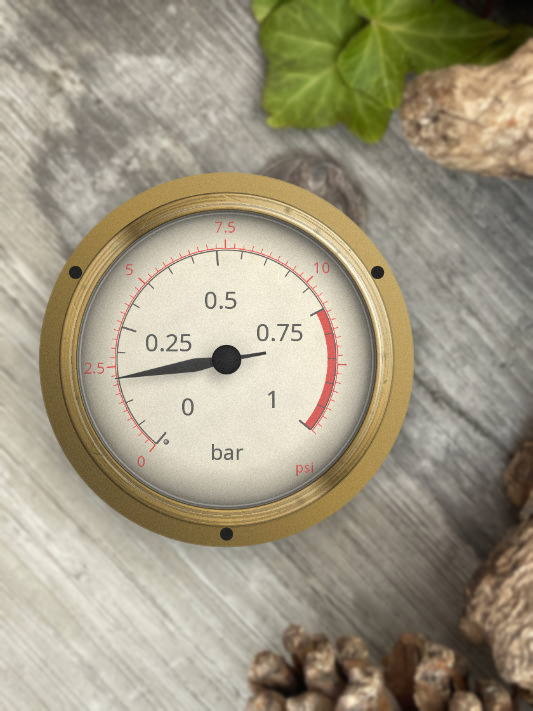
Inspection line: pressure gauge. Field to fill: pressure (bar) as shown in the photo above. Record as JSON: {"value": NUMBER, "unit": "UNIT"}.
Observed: {"value": 0.15, "unit": "bar"}
